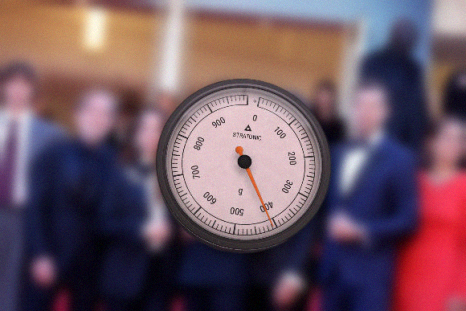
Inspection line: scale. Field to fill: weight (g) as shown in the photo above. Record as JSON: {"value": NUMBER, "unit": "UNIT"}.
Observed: {"value": 410, "unit": "g"}
